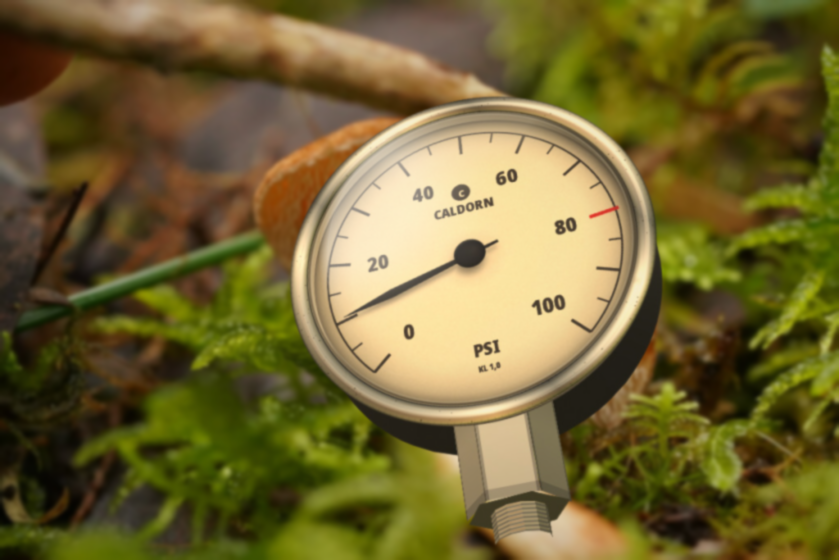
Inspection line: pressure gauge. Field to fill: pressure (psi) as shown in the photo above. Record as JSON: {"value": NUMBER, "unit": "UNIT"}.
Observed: {"value": 10, "unit": "psi"}
